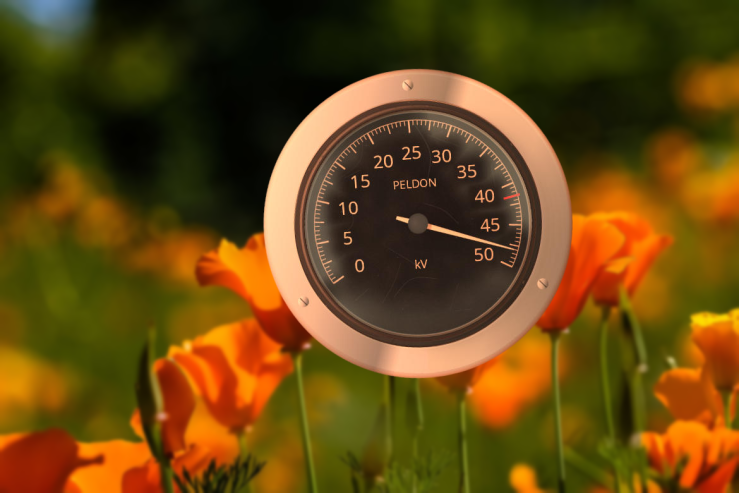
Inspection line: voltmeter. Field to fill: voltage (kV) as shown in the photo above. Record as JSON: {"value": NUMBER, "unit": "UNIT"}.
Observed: {"value": 48, "unit": "kV"}
